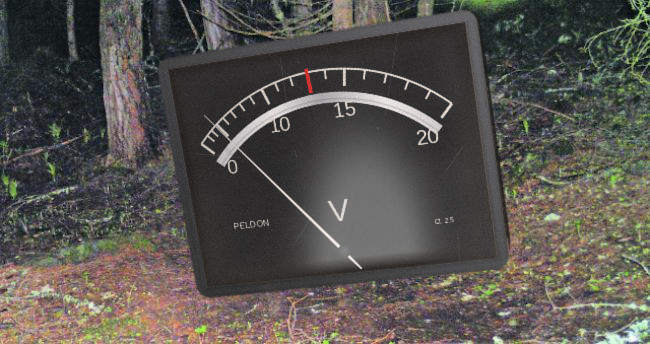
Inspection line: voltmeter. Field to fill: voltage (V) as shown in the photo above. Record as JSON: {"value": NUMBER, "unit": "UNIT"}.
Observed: {"value": 5, "unit": "V"}
